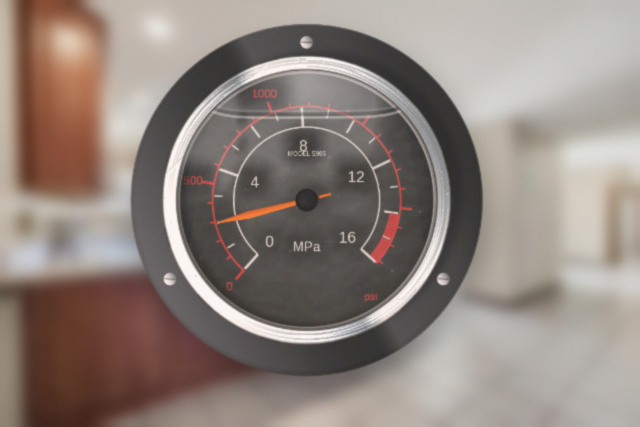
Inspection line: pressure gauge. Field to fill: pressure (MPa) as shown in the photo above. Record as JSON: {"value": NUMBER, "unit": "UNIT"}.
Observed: {"value": 2, "unit": "MPa"}
